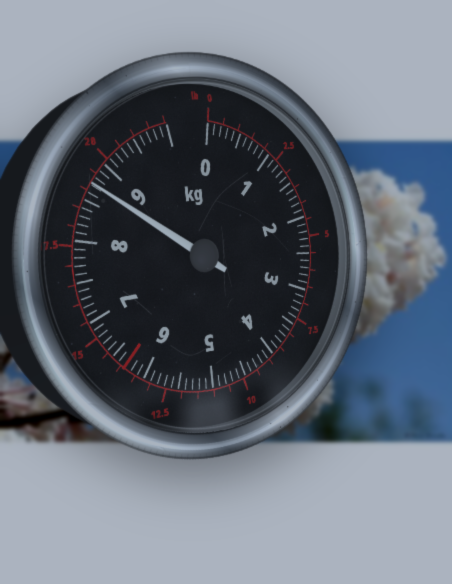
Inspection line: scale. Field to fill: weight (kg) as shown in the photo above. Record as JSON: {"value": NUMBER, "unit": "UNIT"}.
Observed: {"value": 8.7, "unit": "kg"}
